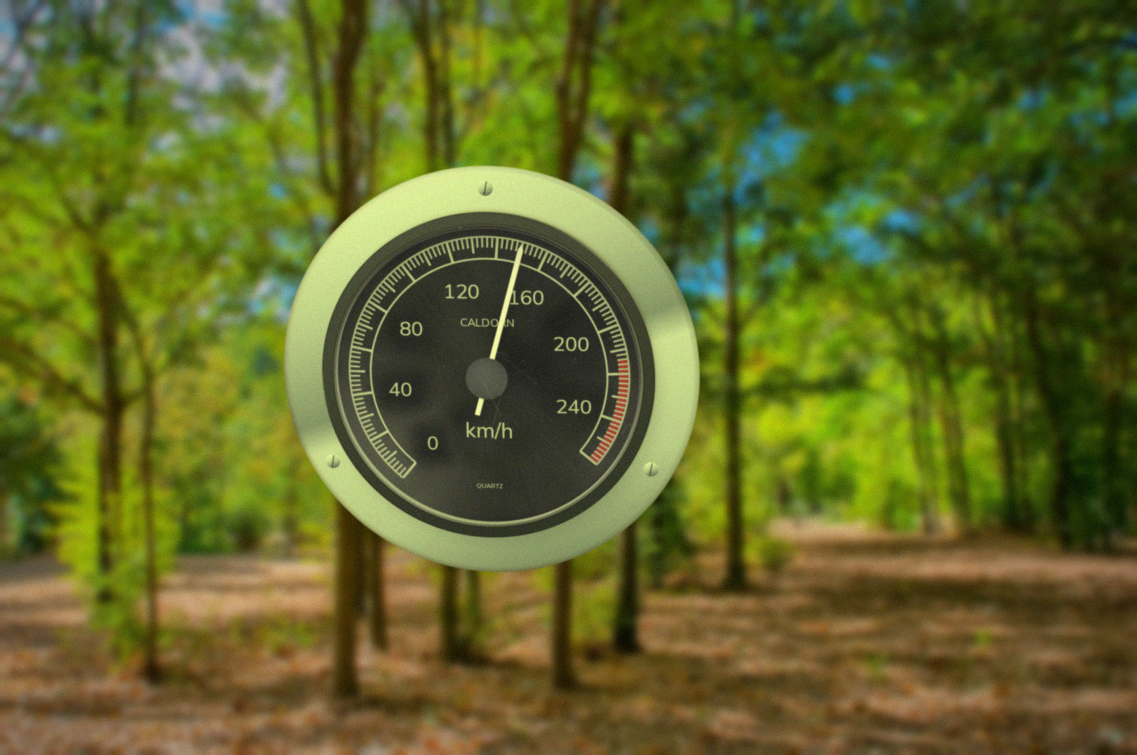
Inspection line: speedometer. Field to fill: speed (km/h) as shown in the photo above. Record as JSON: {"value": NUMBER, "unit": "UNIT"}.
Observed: {"value": 150, "unit": "km/h"}
